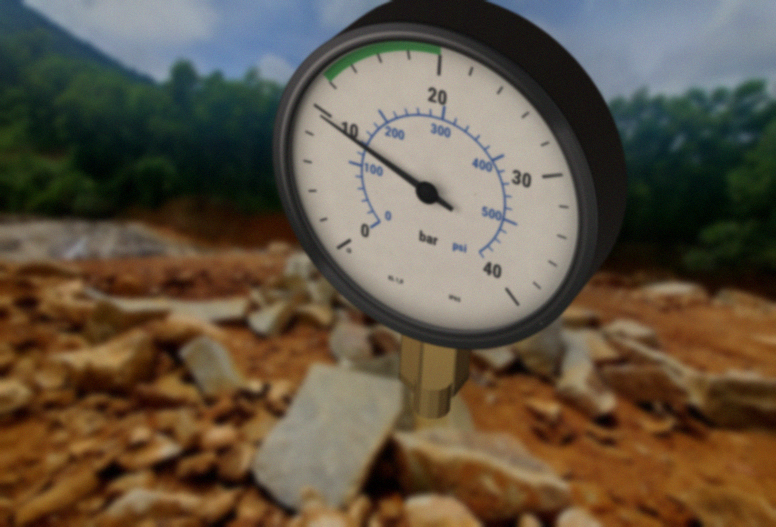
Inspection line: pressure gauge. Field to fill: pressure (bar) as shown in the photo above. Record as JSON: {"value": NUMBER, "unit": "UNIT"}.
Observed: {"value": 10, "unit": "bar"}
